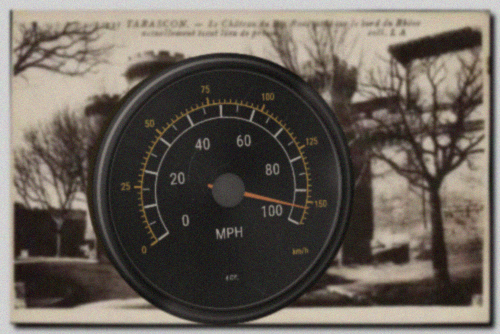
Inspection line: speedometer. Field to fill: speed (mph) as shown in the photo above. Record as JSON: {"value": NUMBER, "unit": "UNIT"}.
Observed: {"value": 95, "unit": "mph"}
